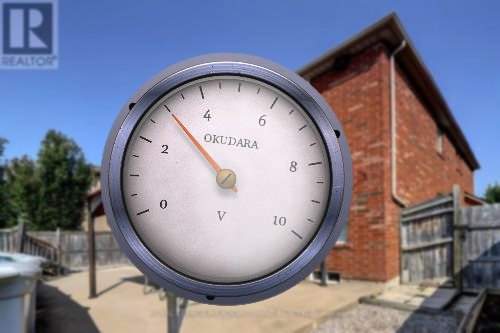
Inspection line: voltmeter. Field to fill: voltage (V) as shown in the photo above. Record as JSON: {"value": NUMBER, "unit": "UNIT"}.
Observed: {"value": 3, "unit": "V"}
